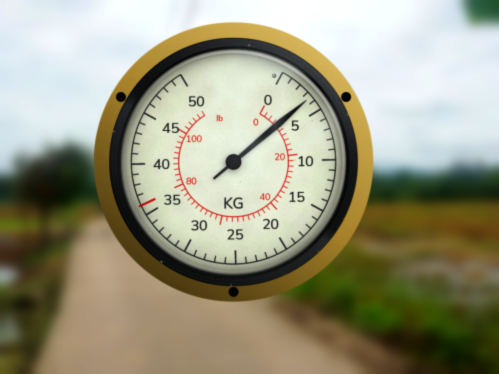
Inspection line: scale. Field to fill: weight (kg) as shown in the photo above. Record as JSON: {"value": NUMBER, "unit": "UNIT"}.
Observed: {"value": 3.5, "unit": "kg"}
